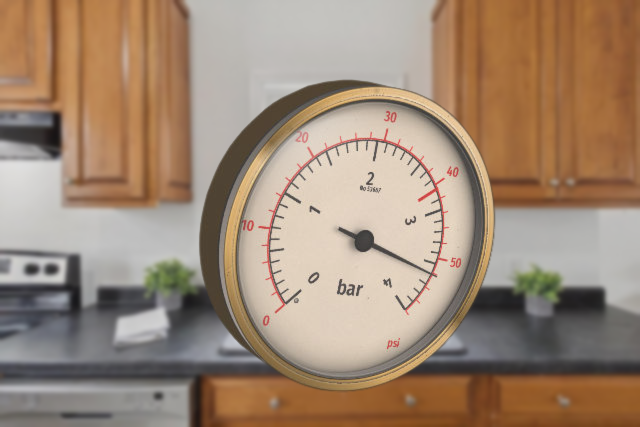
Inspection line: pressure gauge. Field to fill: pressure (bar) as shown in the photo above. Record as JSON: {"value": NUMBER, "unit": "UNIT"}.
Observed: {"value": 3.6, "unit": "bar"}
